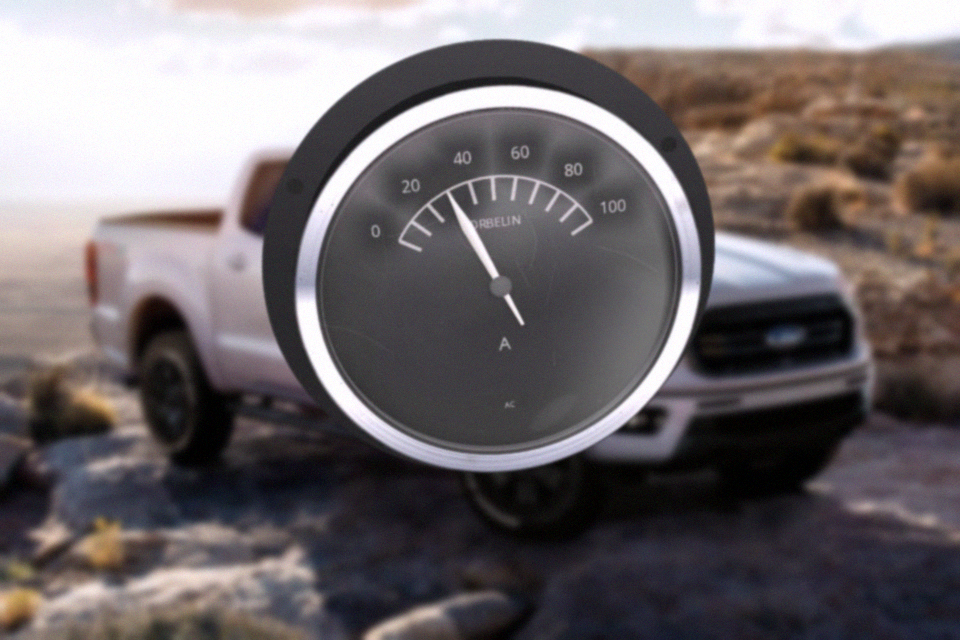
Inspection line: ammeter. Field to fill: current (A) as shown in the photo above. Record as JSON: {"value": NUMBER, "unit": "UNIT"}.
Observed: {"value": 30, "unit": "A"}
